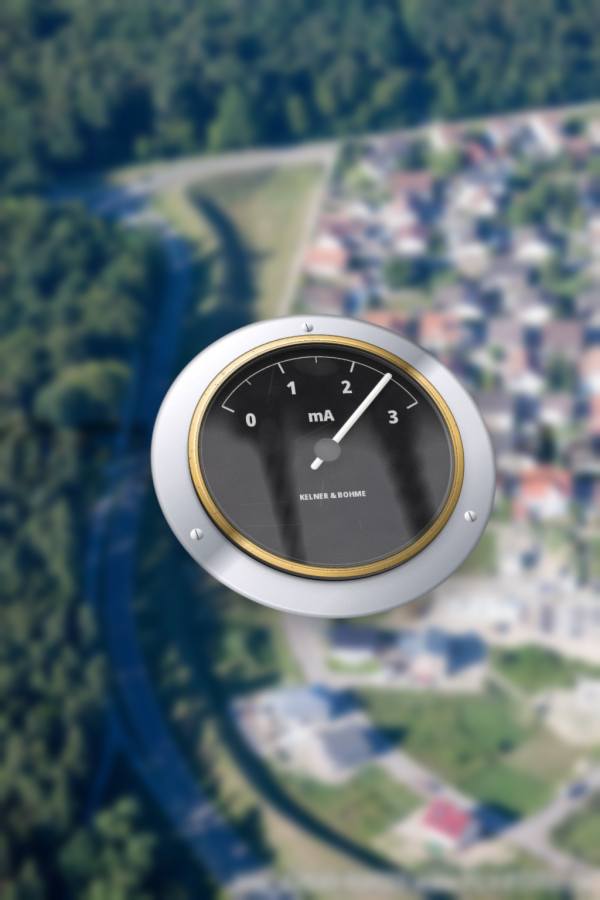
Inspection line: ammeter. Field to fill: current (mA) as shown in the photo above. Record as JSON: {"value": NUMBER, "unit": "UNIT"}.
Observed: {"value": 2.5, "unit": "mA"}
